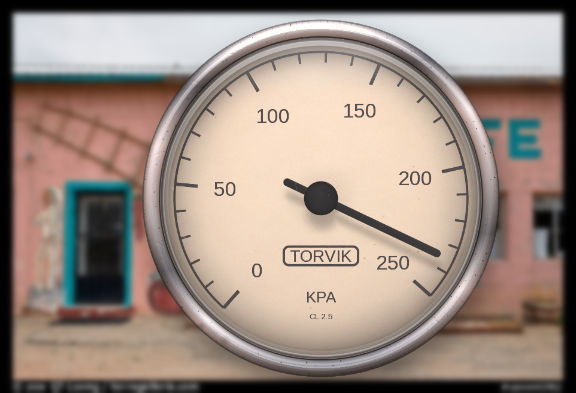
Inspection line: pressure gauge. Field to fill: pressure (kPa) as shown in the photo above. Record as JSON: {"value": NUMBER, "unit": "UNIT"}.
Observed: {"value": 235, "unit": "kPa"}
